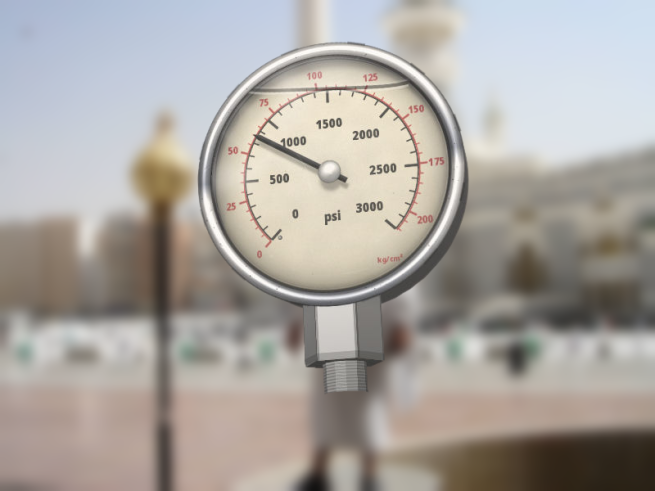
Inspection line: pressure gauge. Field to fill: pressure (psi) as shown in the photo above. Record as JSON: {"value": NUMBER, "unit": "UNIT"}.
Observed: {"value": 850, "unit": "psi"}
